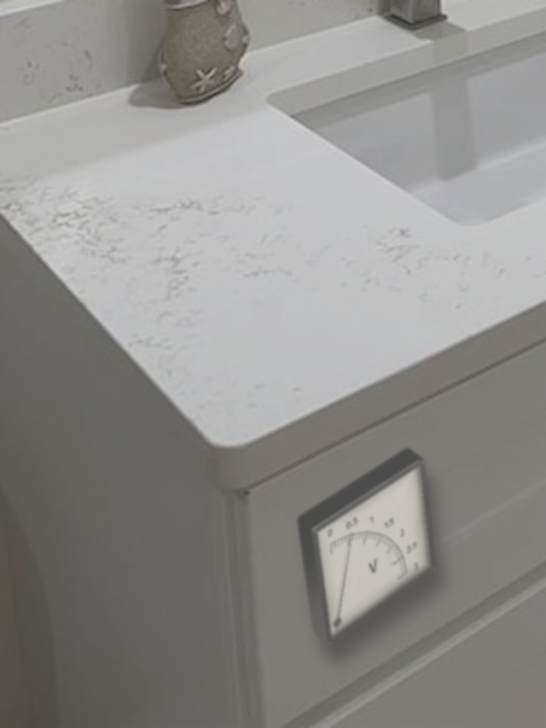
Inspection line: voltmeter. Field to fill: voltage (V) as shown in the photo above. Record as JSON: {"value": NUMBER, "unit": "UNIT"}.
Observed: {"value": 0.5, "unit": "V"}
